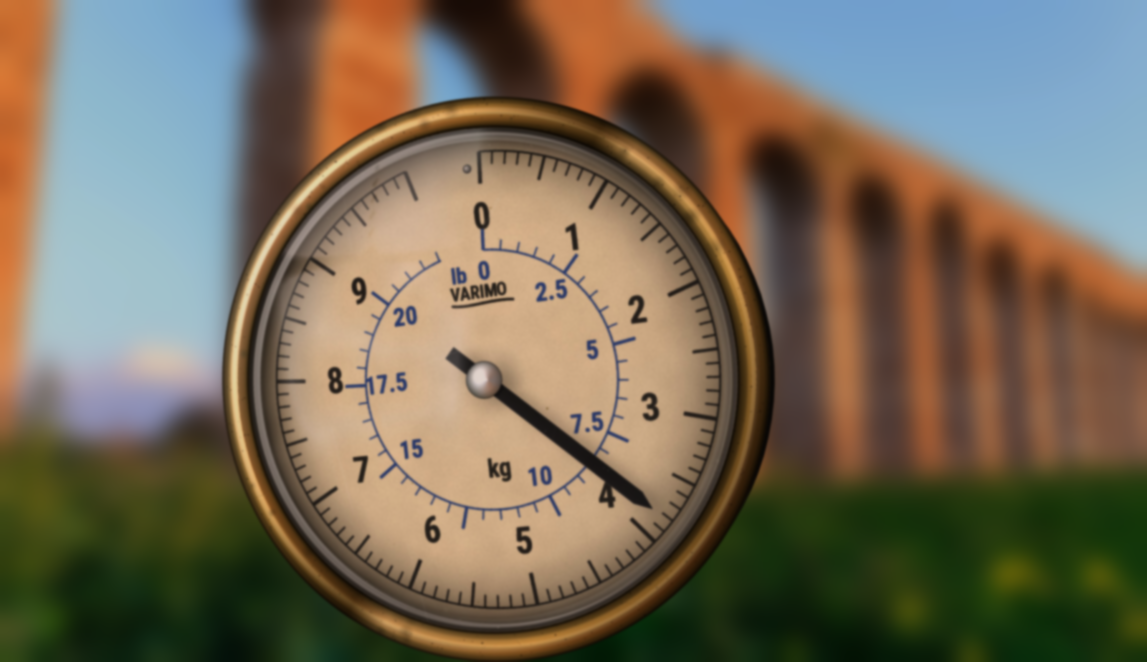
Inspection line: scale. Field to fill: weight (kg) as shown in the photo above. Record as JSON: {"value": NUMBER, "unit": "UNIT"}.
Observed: {"value": 3.8, "unit": "kg"}
